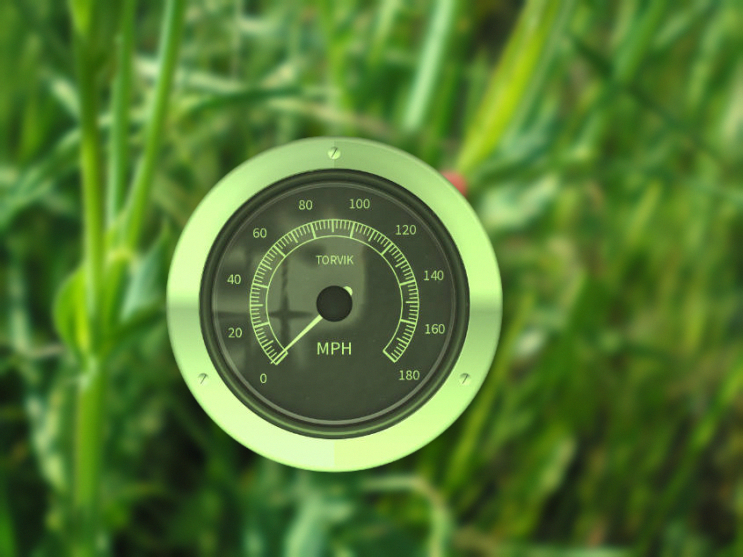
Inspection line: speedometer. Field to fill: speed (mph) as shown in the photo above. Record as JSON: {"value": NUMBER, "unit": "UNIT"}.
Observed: {"value": 2, "unit": "mph"}
